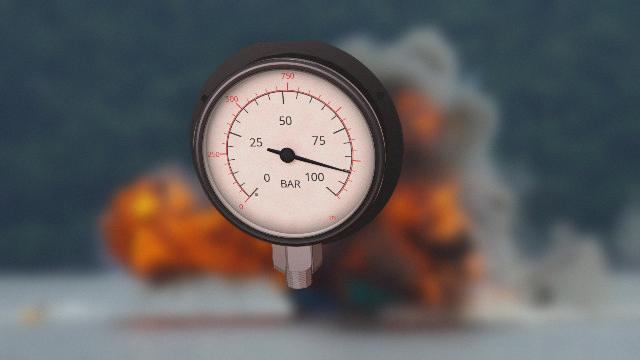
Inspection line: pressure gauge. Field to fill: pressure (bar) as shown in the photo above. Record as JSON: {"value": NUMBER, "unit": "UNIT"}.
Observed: {"value": 90, "unit": "bar"}
